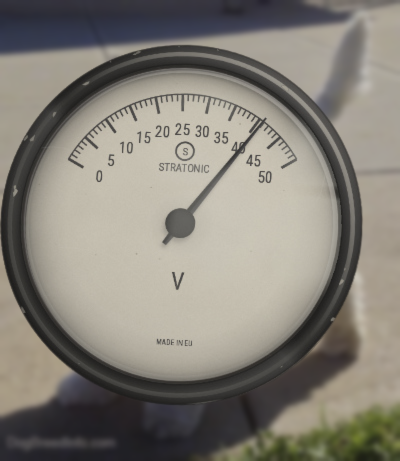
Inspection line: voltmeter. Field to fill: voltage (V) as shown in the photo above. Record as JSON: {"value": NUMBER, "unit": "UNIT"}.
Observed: {"value": 41, "unit": "V"}
